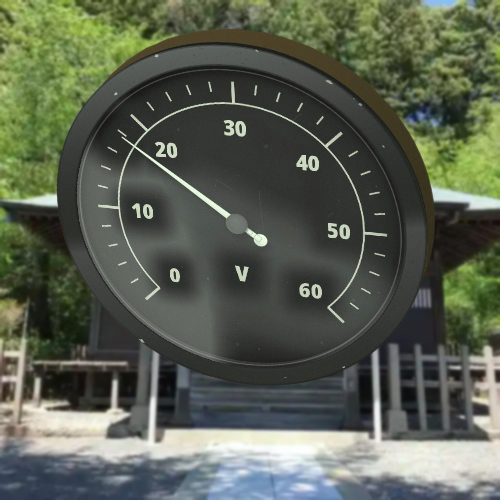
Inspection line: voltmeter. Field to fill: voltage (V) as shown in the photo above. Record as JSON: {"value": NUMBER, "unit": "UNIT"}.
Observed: {"value": 18, "unit": "V"}
